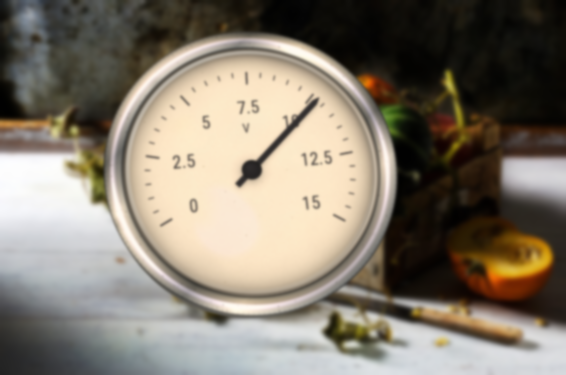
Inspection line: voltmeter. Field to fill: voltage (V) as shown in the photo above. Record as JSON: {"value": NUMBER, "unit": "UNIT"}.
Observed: {"value": 10.25, "unit": "V"}
